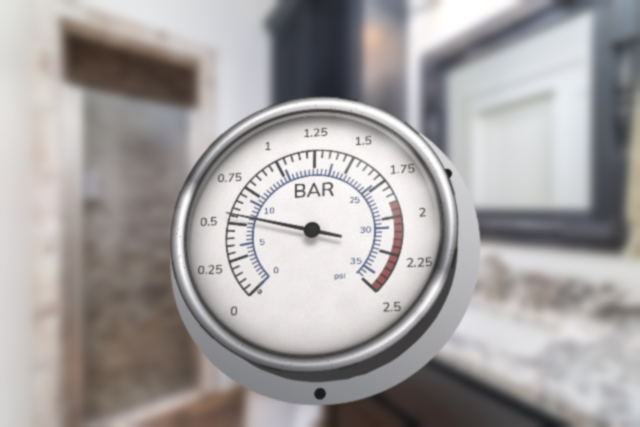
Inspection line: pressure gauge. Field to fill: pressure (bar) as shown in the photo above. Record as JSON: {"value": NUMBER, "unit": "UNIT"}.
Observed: {"value": 0.55, "unit": "bar"}
